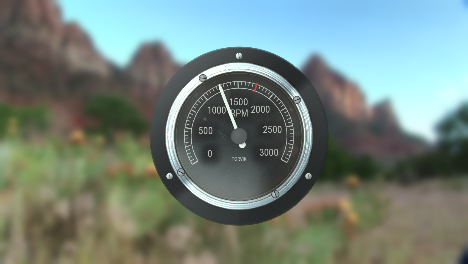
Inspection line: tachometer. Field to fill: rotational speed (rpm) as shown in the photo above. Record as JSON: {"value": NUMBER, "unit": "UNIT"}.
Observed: {"value": 1250, "unit": "rpm"}
